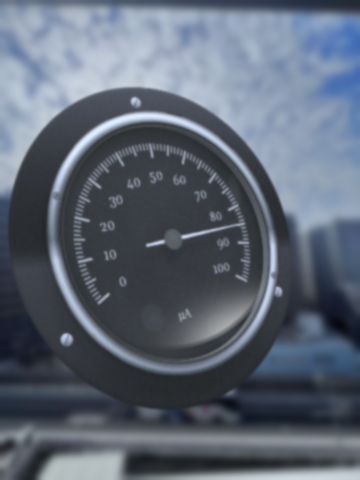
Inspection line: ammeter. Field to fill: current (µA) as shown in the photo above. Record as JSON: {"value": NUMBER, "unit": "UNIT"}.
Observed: {"value": 85, "unit": "µA"}
